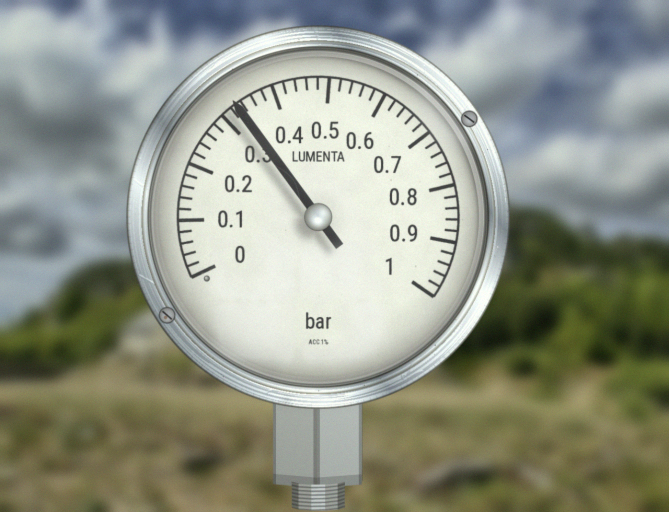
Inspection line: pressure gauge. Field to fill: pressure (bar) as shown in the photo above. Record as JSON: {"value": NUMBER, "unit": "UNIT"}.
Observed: {"value": 0.33, "unit": "bar"}
